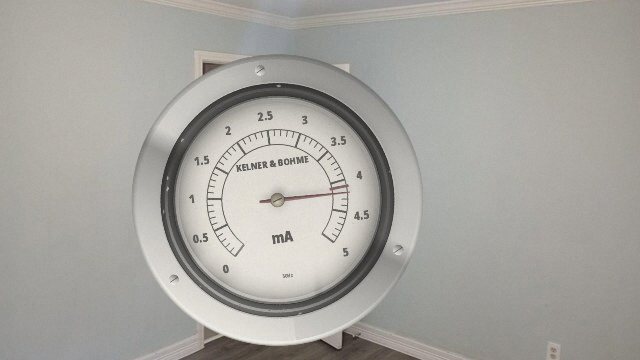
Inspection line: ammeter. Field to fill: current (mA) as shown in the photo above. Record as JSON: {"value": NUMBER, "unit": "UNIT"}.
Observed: {"value": 4.2, "unit": "mA"}
